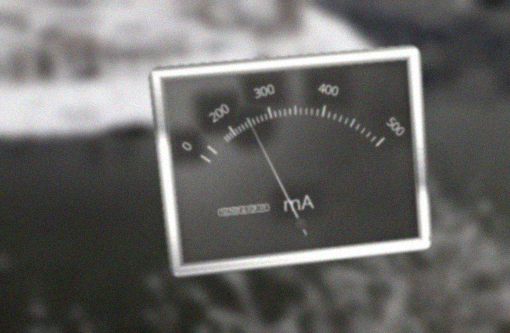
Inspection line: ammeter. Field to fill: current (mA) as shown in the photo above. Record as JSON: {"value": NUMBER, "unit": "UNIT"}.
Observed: {"value": 250, "unit": "mA"}
